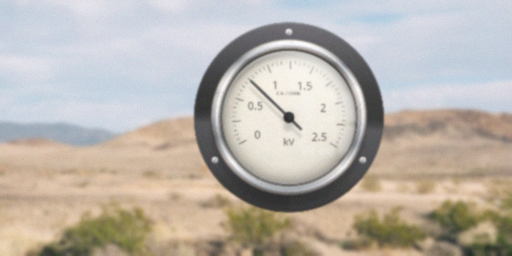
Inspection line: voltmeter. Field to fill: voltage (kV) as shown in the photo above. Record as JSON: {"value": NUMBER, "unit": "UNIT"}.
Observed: {"value": 0.75, "unit": "kV"}
